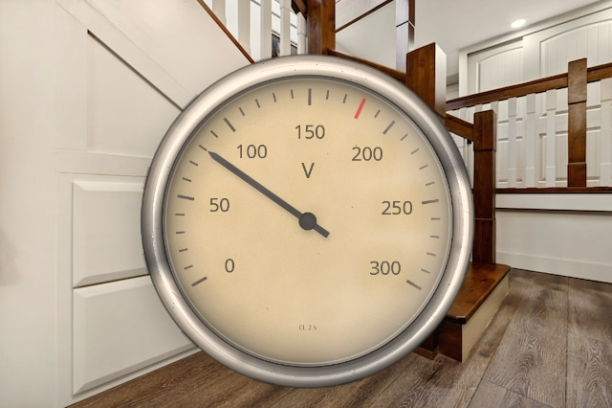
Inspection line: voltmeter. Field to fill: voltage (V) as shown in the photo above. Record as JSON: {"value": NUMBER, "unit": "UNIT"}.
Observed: {"value": 80, "unit": "V"}
